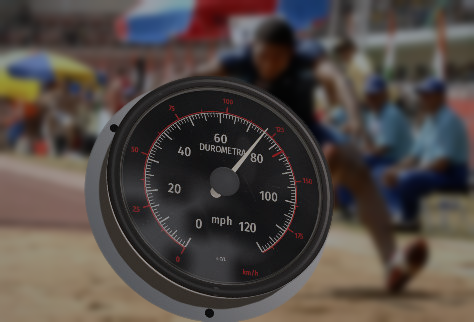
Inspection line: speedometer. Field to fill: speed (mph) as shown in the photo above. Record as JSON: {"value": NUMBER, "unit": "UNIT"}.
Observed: {"value": 75, "unit": "mph"}
